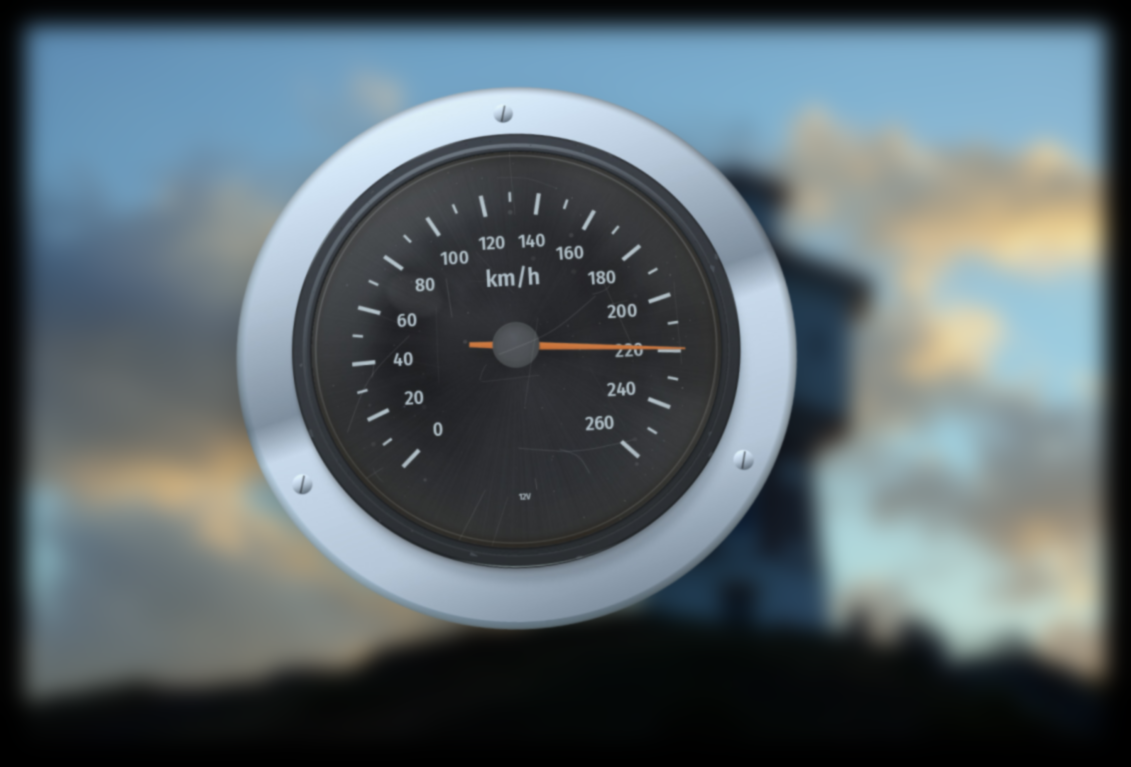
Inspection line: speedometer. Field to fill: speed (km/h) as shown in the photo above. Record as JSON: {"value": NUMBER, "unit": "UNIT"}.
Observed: {"value": 220, "unit": "km/h"}
